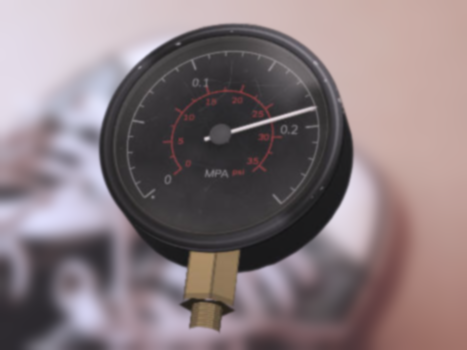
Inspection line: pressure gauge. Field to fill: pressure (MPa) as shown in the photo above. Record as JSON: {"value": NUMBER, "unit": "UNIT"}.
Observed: {"value": 0.19, "unit": "MPa"}
